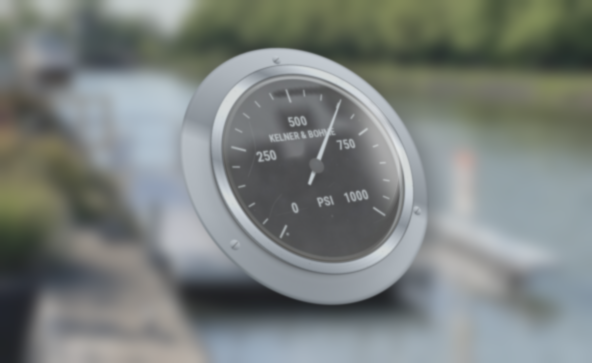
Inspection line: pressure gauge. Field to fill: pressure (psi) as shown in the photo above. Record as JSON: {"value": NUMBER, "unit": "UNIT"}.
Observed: {"value": 650, "unit": "psi"}
